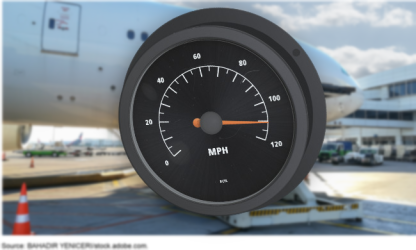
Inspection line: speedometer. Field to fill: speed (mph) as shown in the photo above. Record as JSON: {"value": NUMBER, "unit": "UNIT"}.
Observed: {"value": 110, "unit": "mph"}
